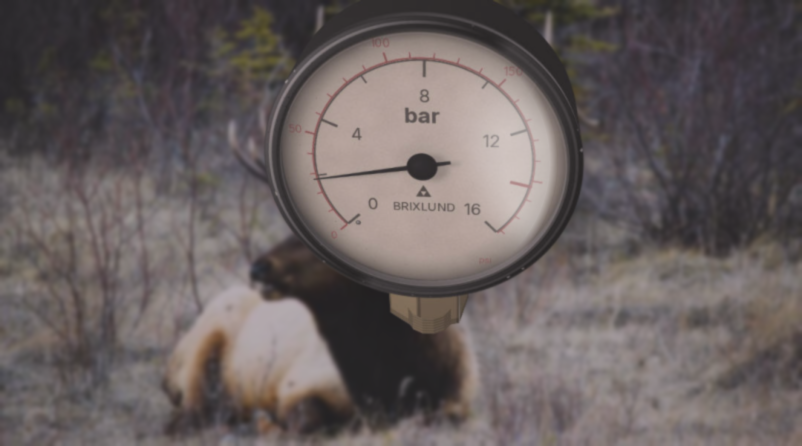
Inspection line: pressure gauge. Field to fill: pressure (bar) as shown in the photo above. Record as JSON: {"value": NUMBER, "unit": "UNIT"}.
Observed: {"value": 2, "unit": "bar"}
